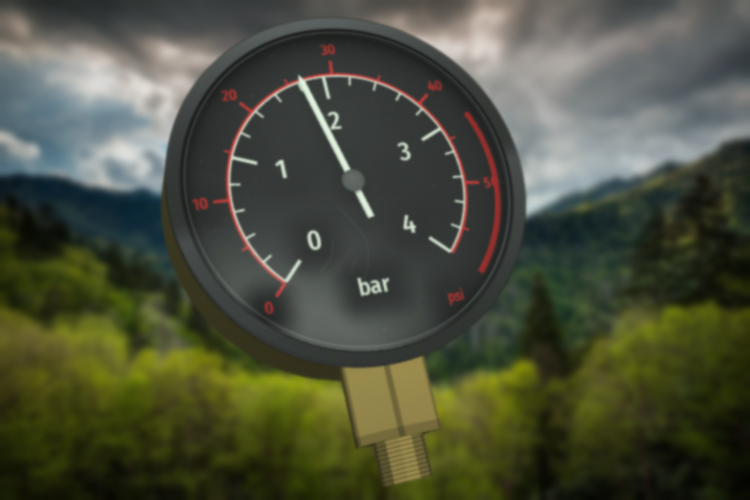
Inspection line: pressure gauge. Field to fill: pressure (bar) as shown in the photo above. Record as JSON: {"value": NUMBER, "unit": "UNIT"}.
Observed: {"value": 1.8, "unit": "bar"}
